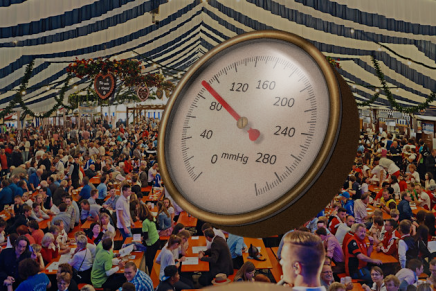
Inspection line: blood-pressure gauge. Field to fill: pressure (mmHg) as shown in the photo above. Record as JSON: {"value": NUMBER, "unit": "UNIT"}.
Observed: {"value": 90, "unit": "mmHg"}
